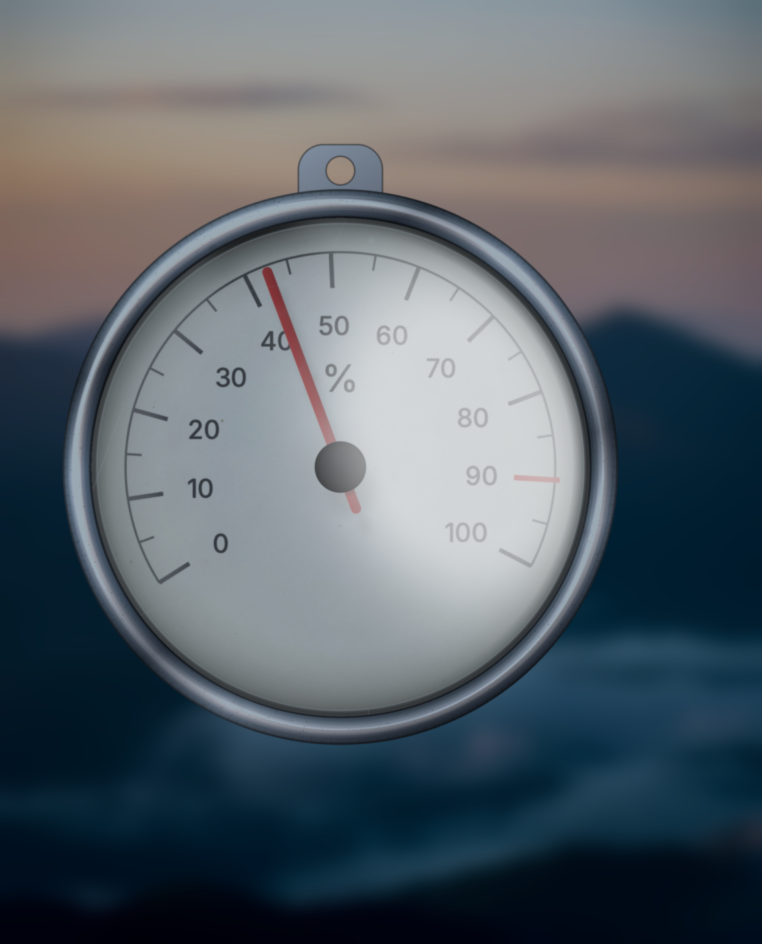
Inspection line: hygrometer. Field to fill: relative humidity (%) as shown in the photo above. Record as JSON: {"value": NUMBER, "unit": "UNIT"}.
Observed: {"value": 42.5, "unit": "%"}
